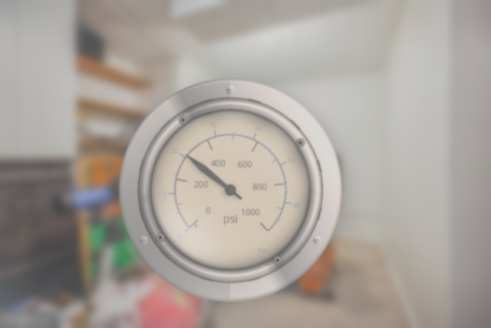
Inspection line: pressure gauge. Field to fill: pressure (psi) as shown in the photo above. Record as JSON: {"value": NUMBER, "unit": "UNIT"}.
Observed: {"value": 300, "unit": "psi"}
